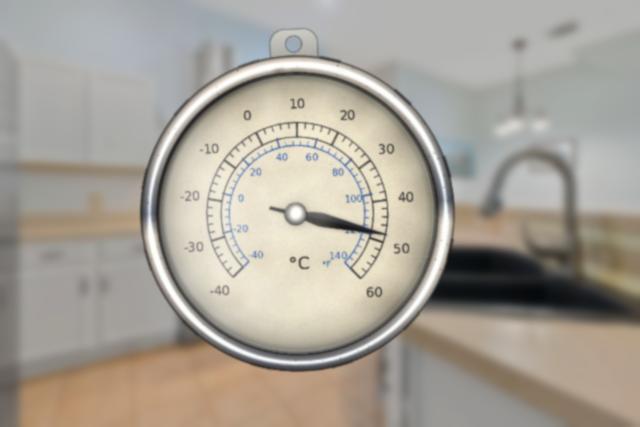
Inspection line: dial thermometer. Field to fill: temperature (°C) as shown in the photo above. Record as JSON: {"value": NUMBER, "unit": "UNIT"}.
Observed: {"value": 48, "unit": "°C"}
